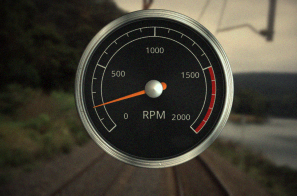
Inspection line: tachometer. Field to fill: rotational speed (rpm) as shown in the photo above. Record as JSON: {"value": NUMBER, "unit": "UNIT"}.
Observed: {"value": 200, "unit": "rpm"}
